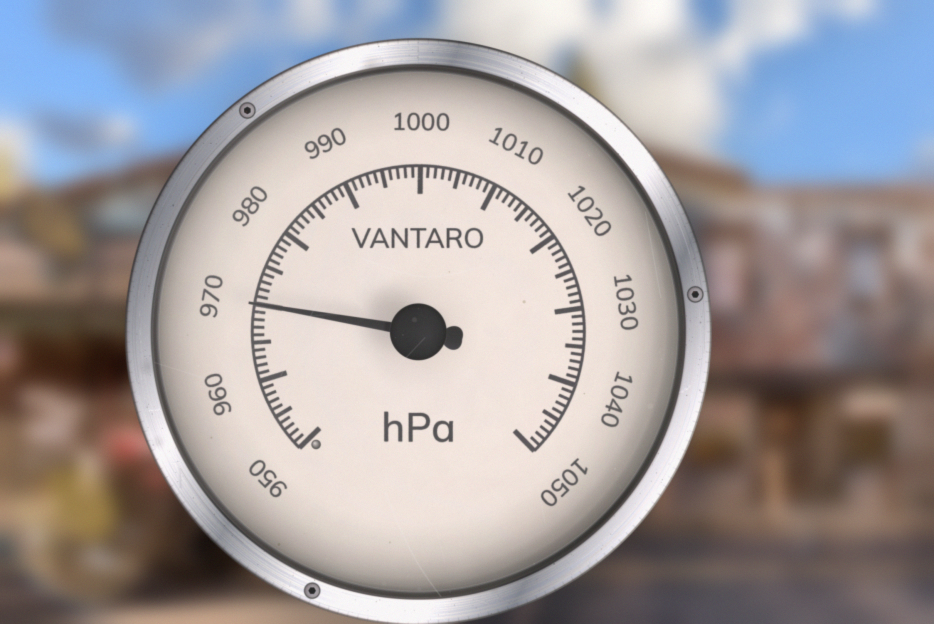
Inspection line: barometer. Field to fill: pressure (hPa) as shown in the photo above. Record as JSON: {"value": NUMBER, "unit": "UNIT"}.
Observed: {"value": 970, "unit": "hPa"}
